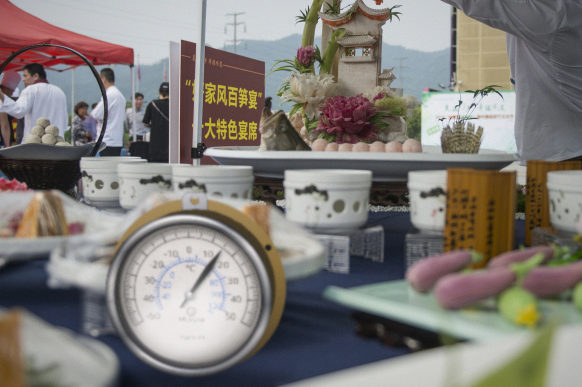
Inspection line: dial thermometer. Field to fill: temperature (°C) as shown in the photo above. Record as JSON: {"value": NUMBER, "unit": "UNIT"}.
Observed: {"value": 15, "unit": "°C"}
